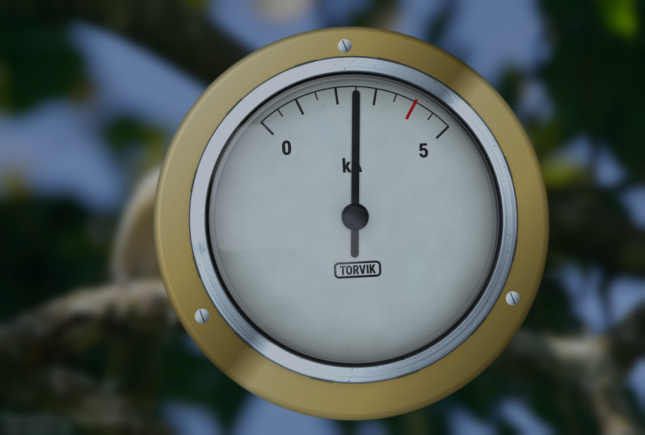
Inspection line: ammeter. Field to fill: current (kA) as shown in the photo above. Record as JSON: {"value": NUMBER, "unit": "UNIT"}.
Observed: {"value": 2.5, "unit": "kA"}
